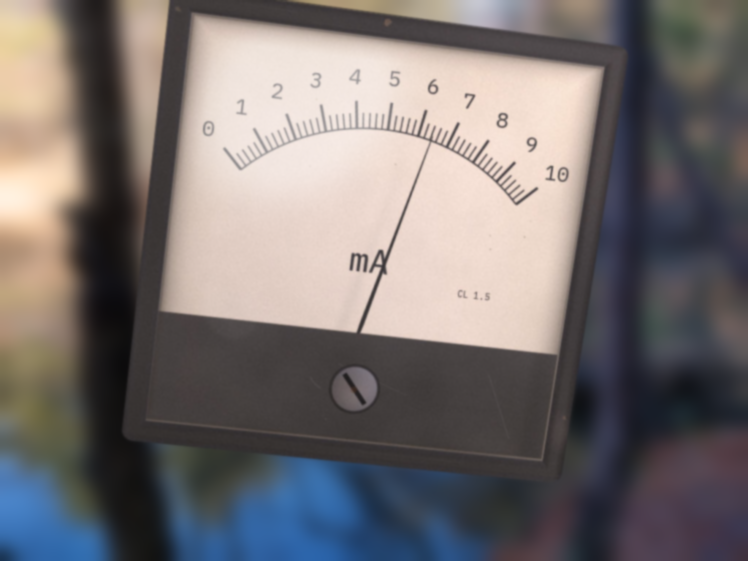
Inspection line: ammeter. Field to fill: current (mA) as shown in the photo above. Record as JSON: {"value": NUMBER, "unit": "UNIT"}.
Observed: {"value": 6.4, "unit": "mA"}
